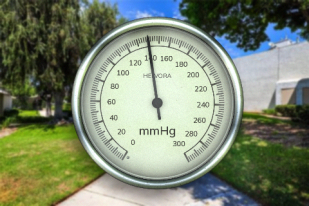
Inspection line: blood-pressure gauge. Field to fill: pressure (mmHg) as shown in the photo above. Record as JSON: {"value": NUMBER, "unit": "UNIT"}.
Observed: {"value": 140, "unit": "mmHg"}
